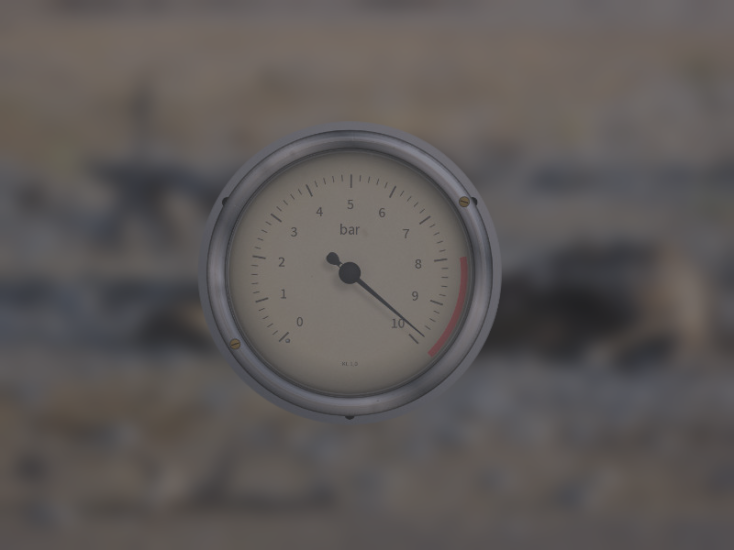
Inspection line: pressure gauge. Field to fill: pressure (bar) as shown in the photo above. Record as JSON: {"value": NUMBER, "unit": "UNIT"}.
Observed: {"value": 9.8, "unit": "bar"}
